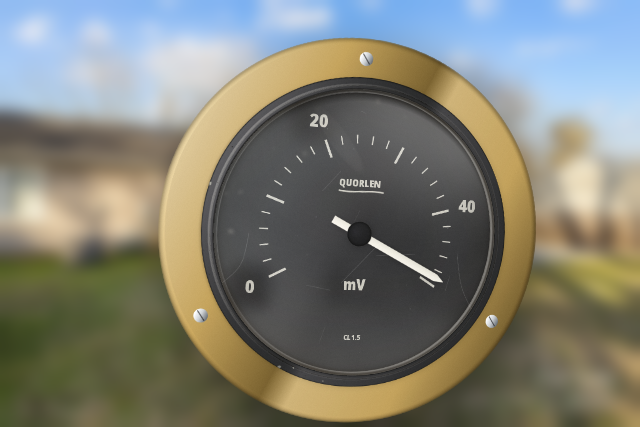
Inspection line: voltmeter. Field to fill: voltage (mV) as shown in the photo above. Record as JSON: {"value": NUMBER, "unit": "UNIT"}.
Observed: {"value": 49, "unit": "mV"}
